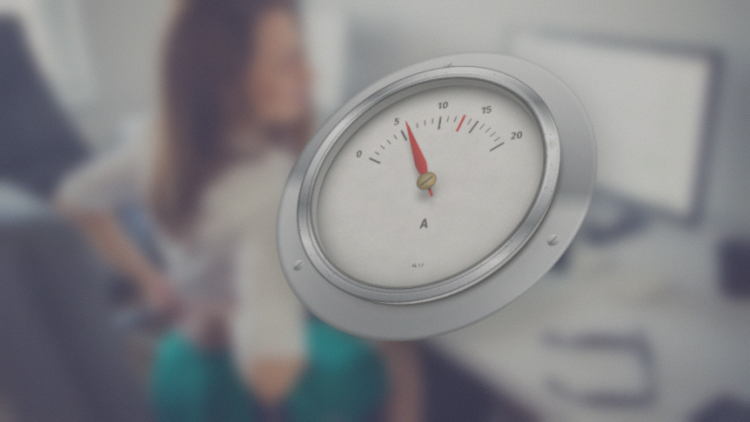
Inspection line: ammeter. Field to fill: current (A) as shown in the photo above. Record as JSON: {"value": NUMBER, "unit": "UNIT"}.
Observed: {"value": 6, "unit": "A"}
